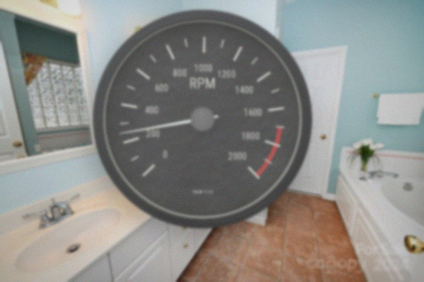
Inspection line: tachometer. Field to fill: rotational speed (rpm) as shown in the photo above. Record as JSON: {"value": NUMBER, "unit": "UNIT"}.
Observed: {"value": 250, "unit": "rpm"}
